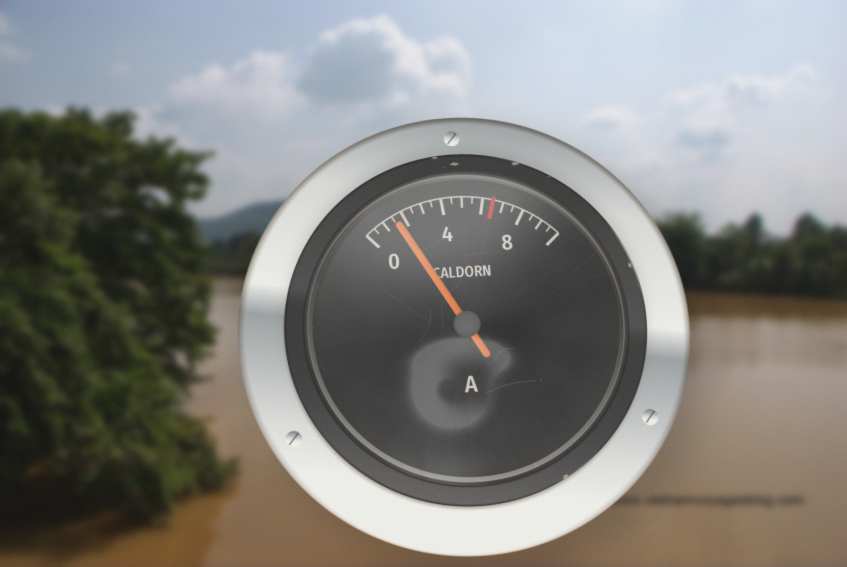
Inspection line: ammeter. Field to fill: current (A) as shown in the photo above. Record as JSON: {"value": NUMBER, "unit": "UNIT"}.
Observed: {"value": 1.5, "unit": "A"}
